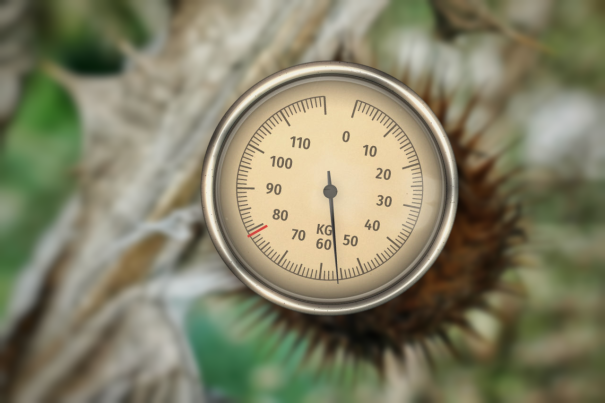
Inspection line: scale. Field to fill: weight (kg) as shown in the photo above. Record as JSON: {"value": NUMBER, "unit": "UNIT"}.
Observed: {"value": 56, "unit": "kg"}
